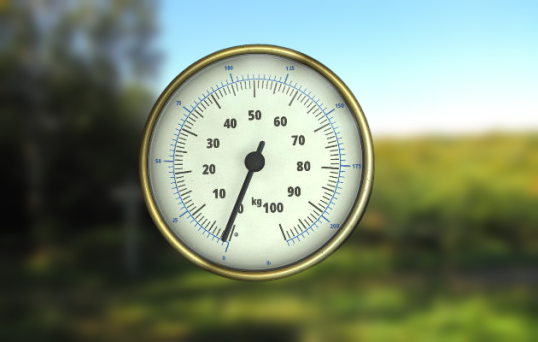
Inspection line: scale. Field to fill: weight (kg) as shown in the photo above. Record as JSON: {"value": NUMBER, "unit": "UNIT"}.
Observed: {"value": 1, "unit": "kg"}
